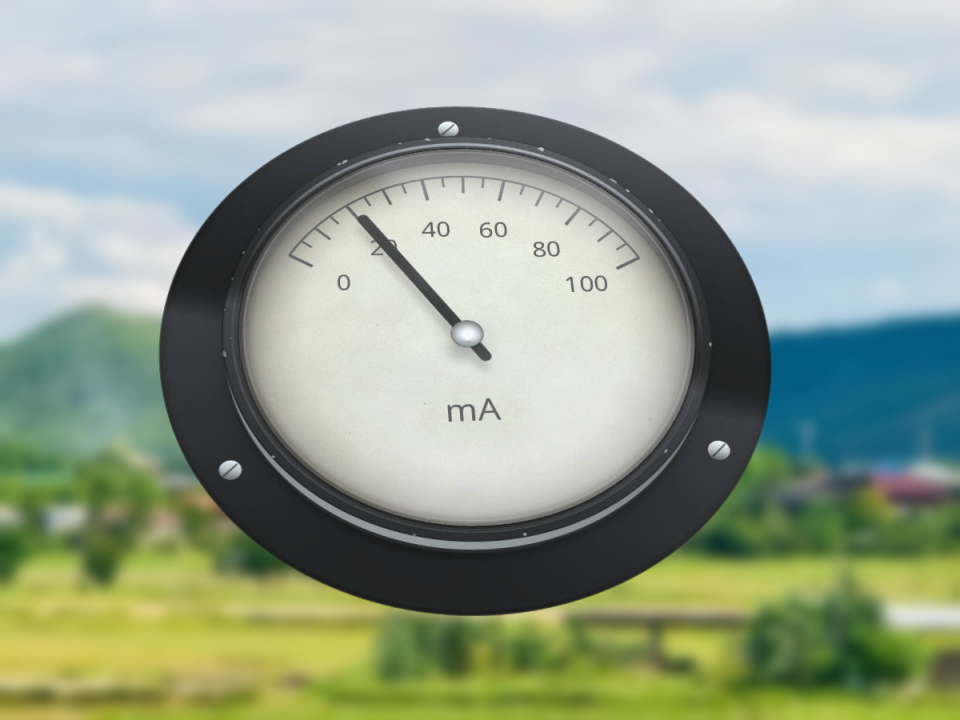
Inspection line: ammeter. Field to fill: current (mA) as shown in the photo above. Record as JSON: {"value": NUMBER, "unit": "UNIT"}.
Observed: {"value": 20, "unit": "mA"}
